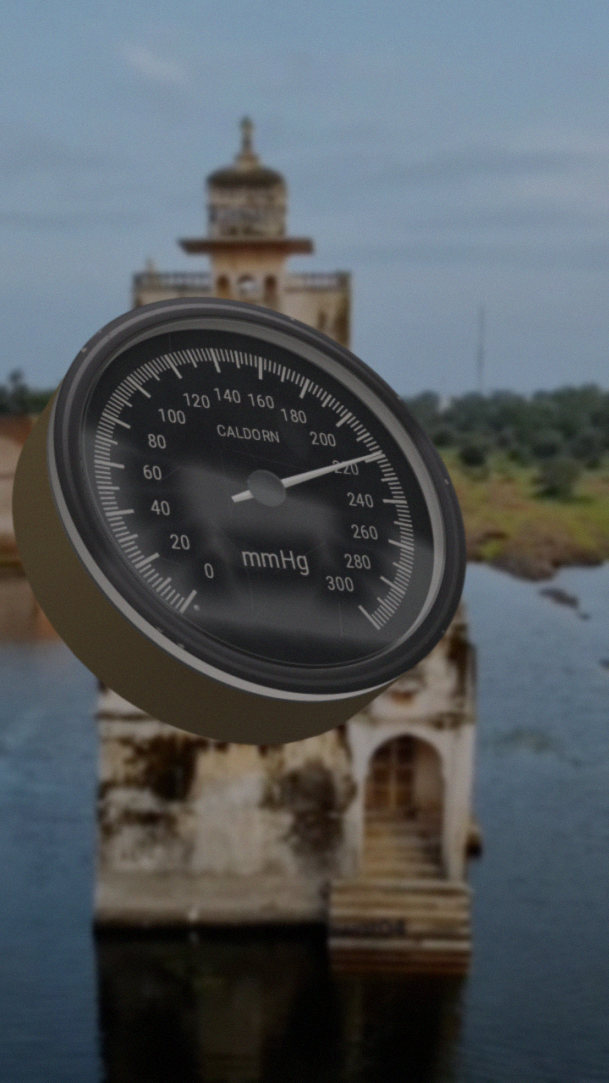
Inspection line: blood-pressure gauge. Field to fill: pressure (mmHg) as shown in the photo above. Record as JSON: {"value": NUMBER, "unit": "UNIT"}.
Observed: {"value": 220, "unit": "mmHg"}
